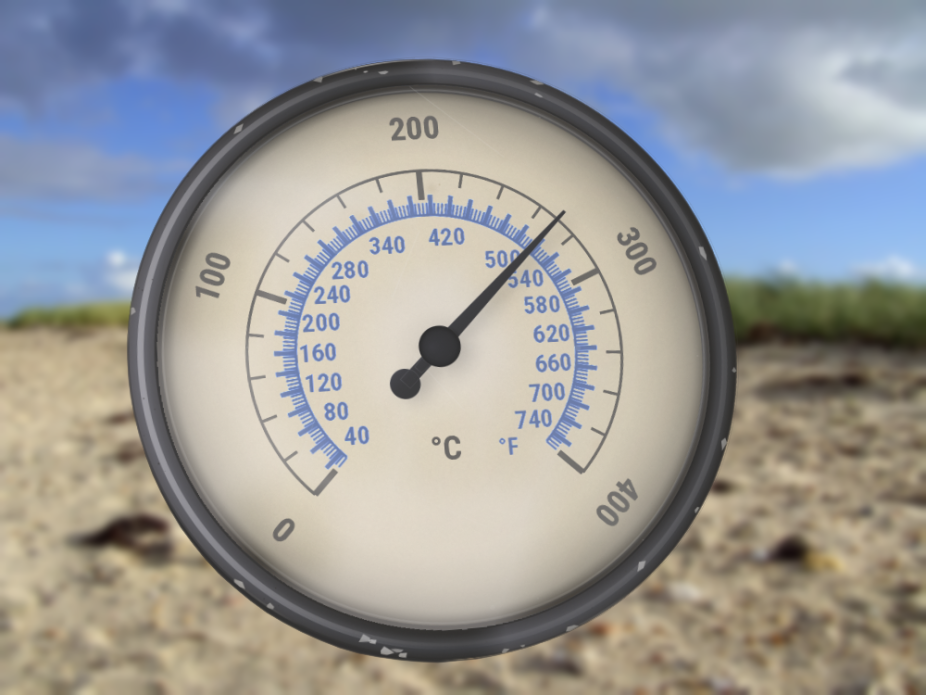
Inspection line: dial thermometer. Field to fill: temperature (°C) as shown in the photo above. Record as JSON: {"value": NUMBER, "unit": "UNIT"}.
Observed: {"value": 270, "unit": "°C"}
